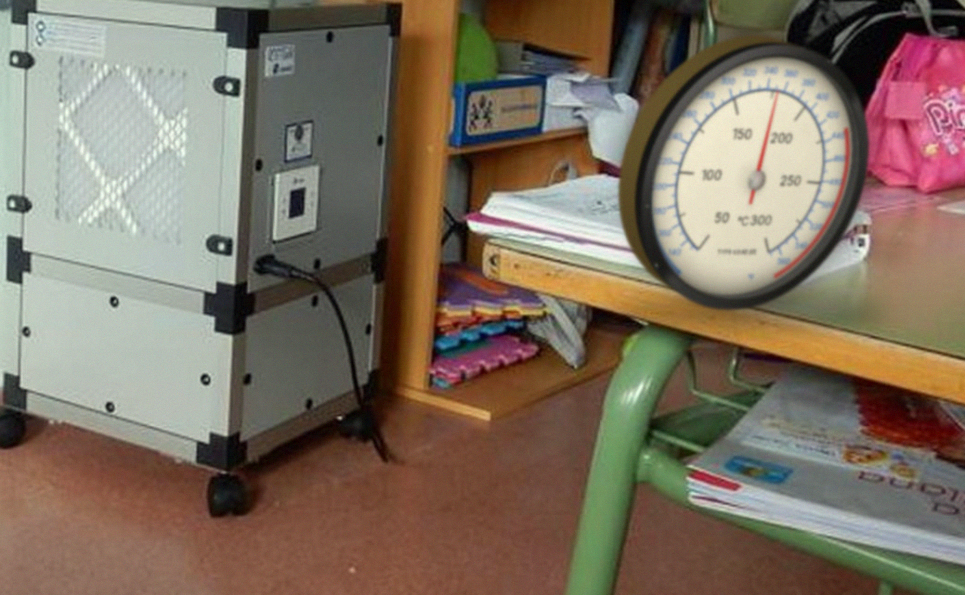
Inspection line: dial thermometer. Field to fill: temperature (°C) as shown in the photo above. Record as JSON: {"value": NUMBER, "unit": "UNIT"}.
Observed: {"value": 175, "unit": "°C"}
